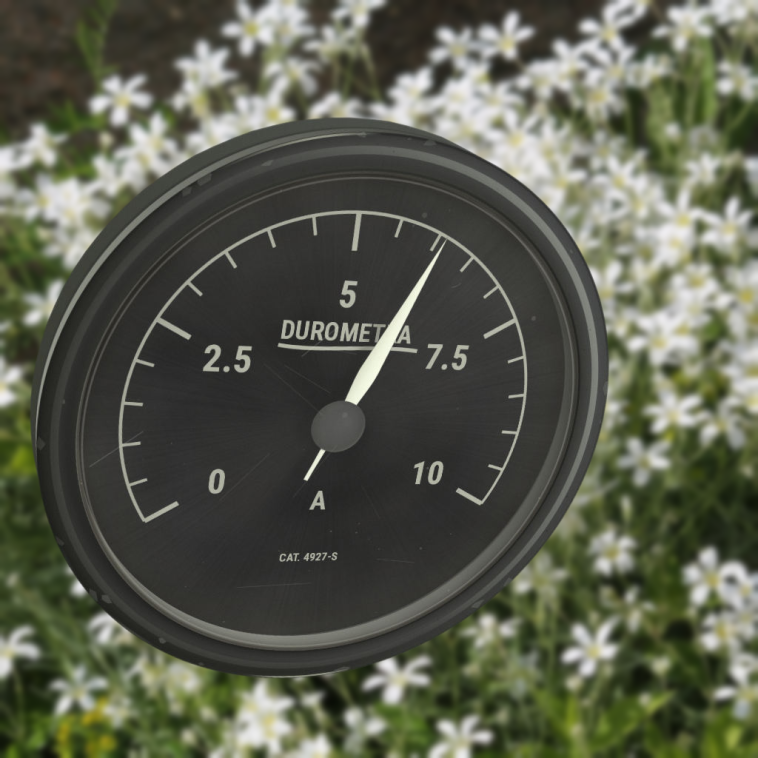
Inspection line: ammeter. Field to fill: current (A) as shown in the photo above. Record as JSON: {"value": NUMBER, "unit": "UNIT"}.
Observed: {"value": 6, "unit": "A"}
